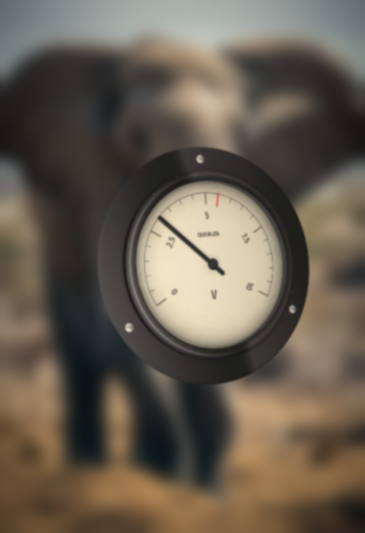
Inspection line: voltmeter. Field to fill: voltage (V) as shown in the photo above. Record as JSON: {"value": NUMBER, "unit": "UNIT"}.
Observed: {"value": 3, "unit": "V"}
